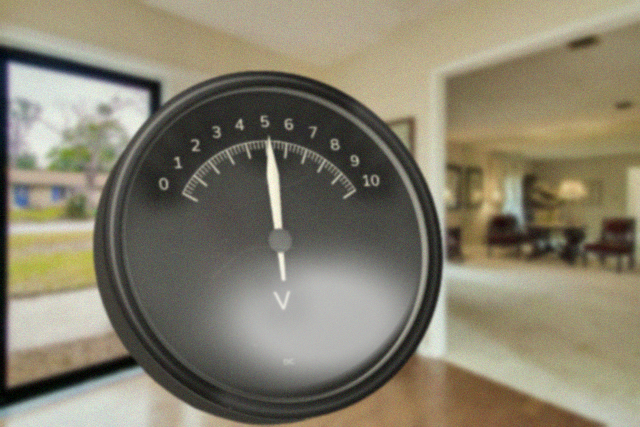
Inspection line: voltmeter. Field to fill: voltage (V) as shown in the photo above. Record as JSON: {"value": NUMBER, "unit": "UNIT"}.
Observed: {"value": 5, "unit": "V"}
